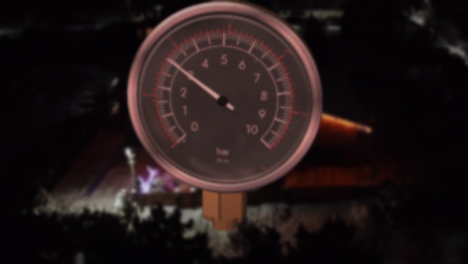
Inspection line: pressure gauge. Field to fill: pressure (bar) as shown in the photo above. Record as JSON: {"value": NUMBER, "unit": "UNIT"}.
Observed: {"value": 3, "unit": "bar"}
